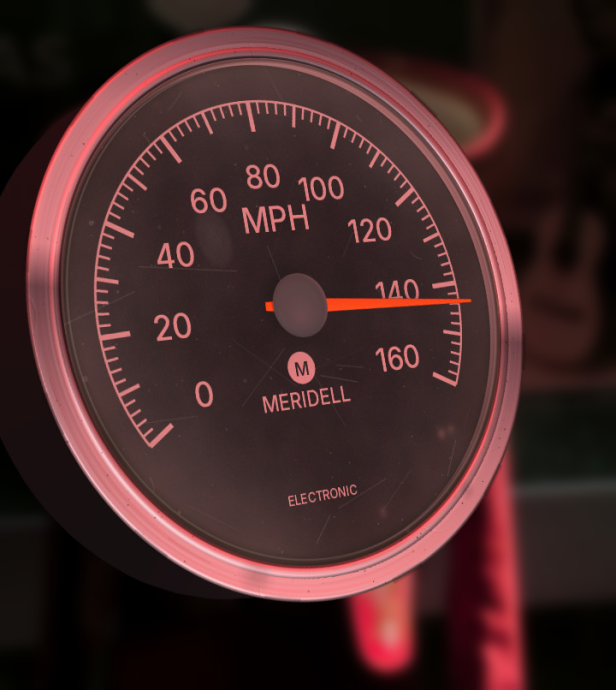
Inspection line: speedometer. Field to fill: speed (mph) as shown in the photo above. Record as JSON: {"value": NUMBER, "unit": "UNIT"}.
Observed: {"value": 144, "unit": "mph"}
